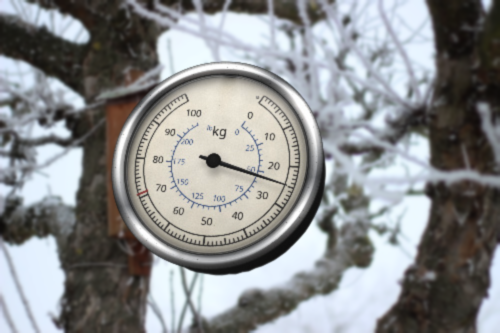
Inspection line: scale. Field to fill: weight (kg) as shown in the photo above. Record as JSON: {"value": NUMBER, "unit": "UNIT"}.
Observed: {"value": 25, "unit": "kg"}
